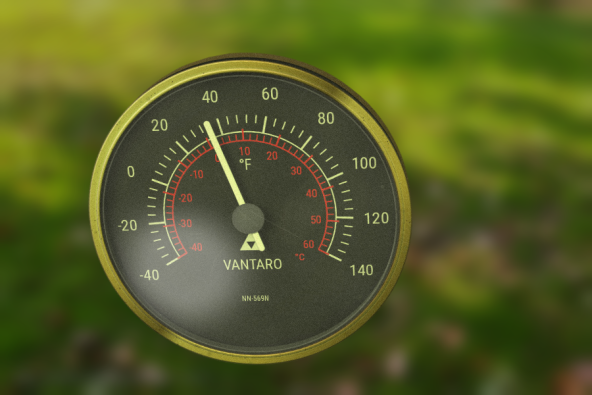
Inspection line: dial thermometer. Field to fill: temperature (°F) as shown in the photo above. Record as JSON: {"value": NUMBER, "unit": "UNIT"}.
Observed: {"value": 36, "unit": "°F"}
